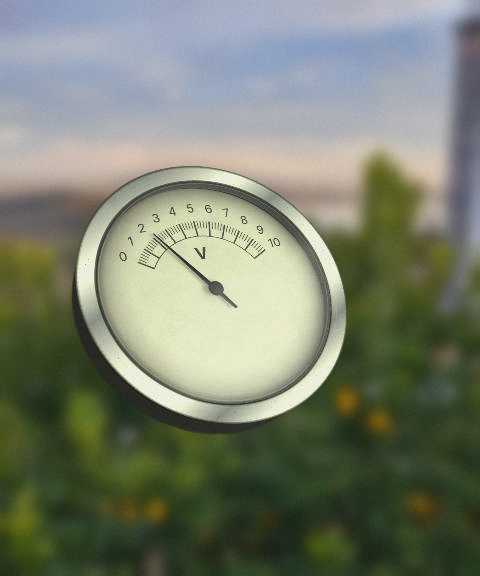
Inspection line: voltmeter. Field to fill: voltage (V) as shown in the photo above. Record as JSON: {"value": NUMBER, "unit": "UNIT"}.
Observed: {"value": 2, "unit": "V"}
